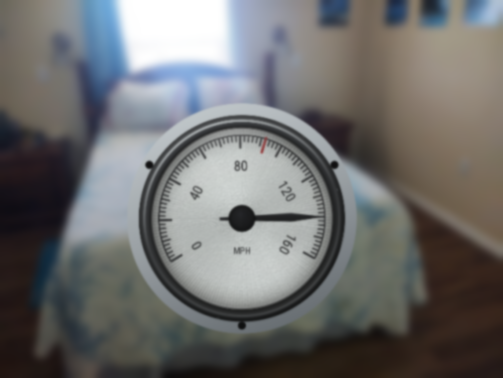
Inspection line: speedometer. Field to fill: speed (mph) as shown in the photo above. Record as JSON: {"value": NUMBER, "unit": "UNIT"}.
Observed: {"value": 140, "unit": "mph"}
